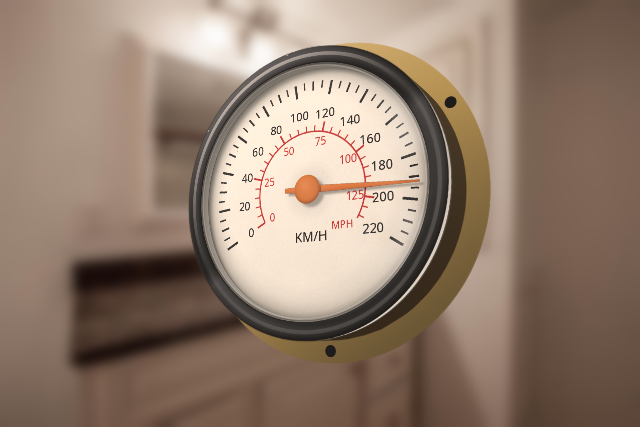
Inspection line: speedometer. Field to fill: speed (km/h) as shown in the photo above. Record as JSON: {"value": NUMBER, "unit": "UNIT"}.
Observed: {"value": 192.5, "unit": "km/h"}
